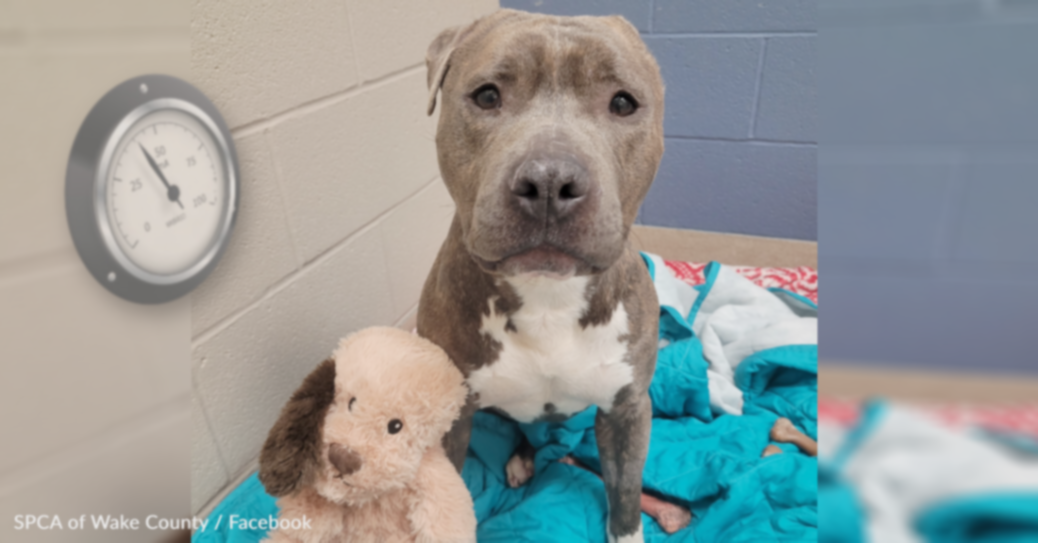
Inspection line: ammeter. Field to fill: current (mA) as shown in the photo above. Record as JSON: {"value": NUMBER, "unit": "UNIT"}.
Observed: {"value": 40, "unit": "mA"}
